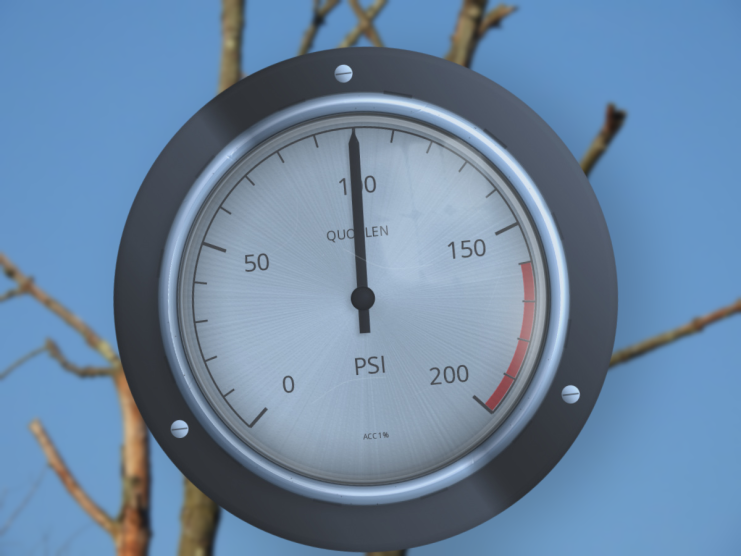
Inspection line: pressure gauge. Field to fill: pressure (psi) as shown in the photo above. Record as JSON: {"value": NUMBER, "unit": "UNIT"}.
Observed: {"value": 100, "unit": "psi"}
